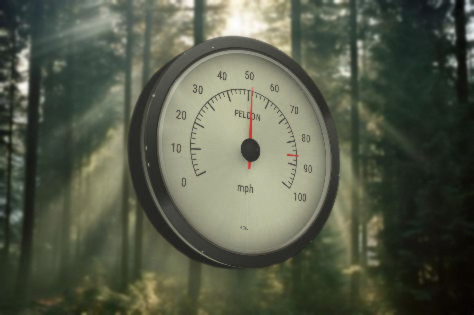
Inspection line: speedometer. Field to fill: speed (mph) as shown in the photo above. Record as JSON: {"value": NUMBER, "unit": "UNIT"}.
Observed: {"value": 50, "unit": "mph"}
